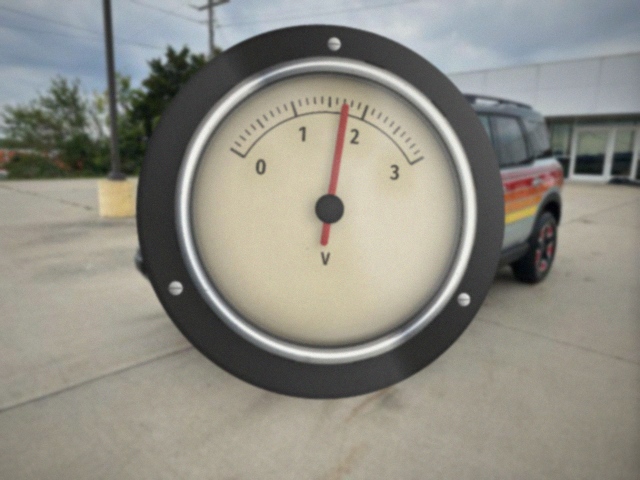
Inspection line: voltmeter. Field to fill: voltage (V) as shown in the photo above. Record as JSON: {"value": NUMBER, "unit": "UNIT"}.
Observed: {"value": 1.7, "unit": "V"}
